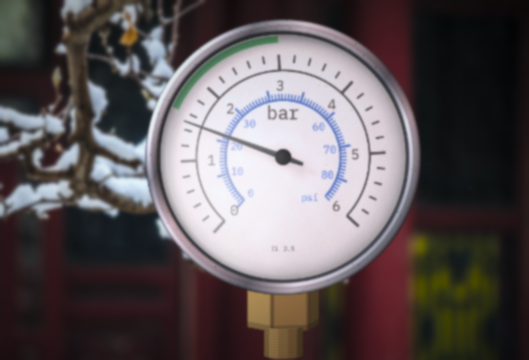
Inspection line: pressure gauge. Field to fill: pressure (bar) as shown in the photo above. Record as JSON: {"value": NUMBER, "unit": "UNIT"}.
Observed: {"value": 1.5, "unit": "bar"}
